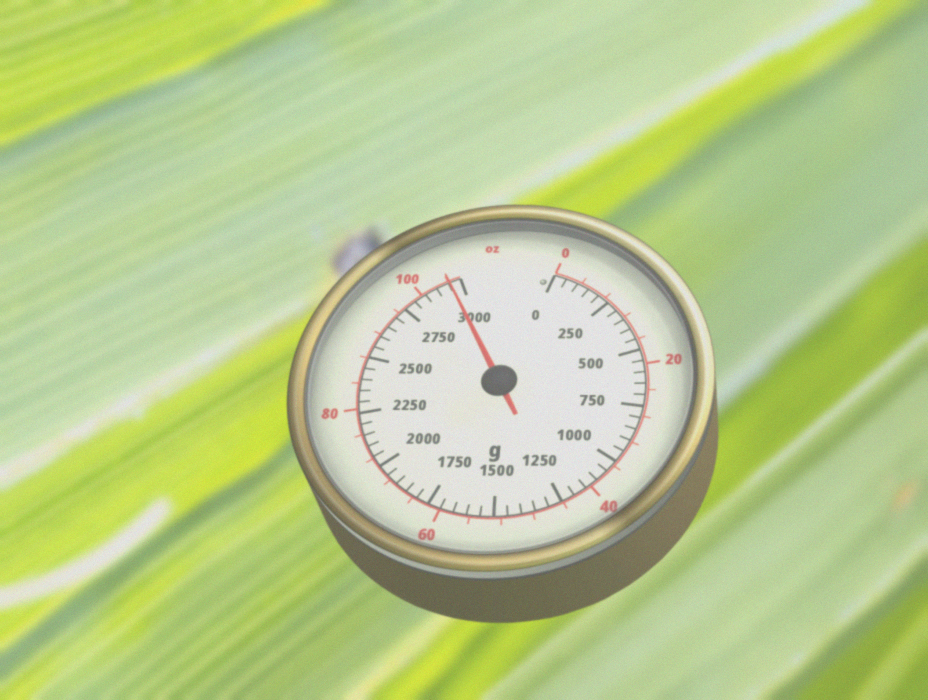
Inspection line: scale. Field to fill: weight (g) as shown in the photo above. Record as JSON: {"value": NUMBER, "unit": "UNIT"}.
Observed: {"value": 2950, "unit": "g"}
